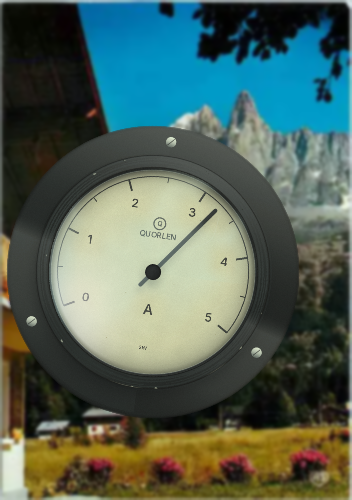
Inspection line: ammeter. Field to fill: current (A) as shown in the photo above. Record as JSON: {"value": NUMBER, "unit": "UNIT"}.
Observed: {"value": 3.25, "unit": "A"}
